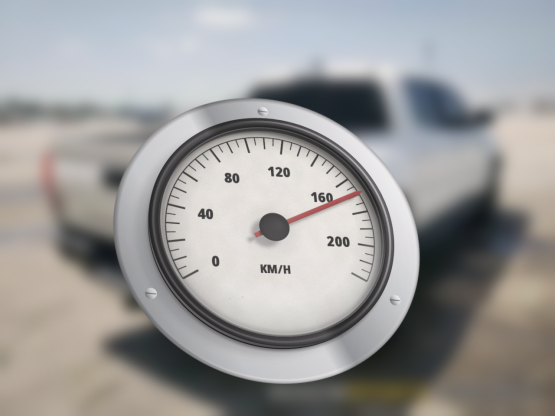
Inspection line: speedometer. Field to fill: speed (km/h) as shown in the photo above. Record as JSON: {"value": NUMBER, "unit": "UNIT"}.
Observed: {"value": 170, "unit": "km/h"}
